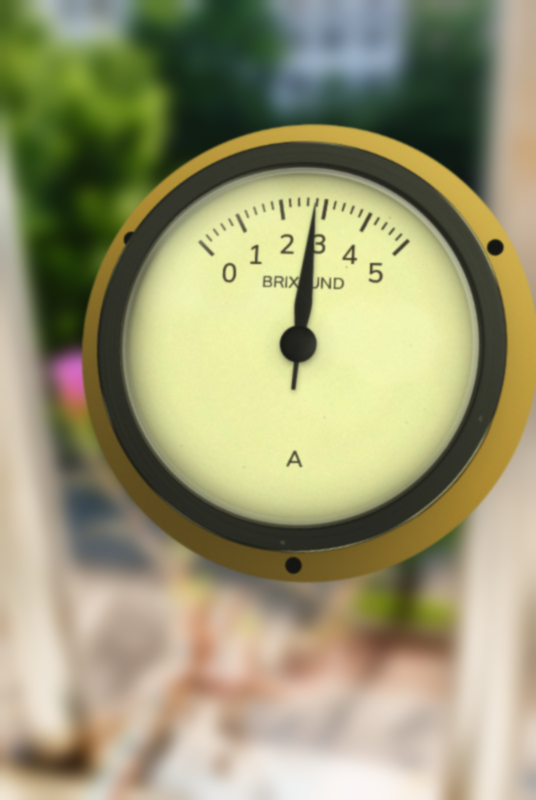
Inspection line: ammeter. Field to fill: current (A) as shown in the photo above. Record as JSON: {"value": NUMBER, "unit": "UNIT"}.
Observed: {"value": 2.8, "unit": "A"}
